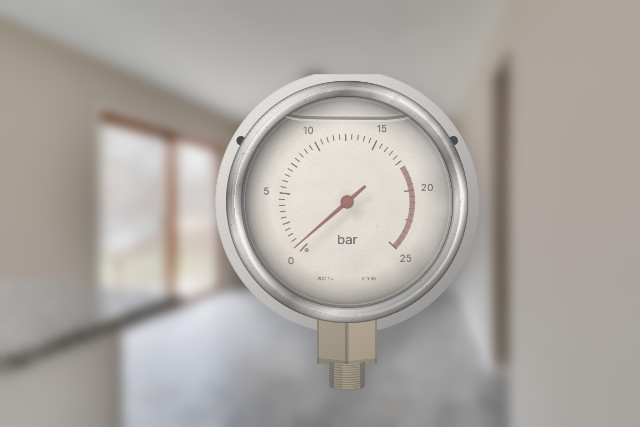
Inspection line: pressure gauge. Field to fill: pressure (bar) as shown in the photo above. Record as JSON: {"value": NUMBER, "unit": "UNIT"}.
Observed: {"value": 0.5, "unit": "bar"}
